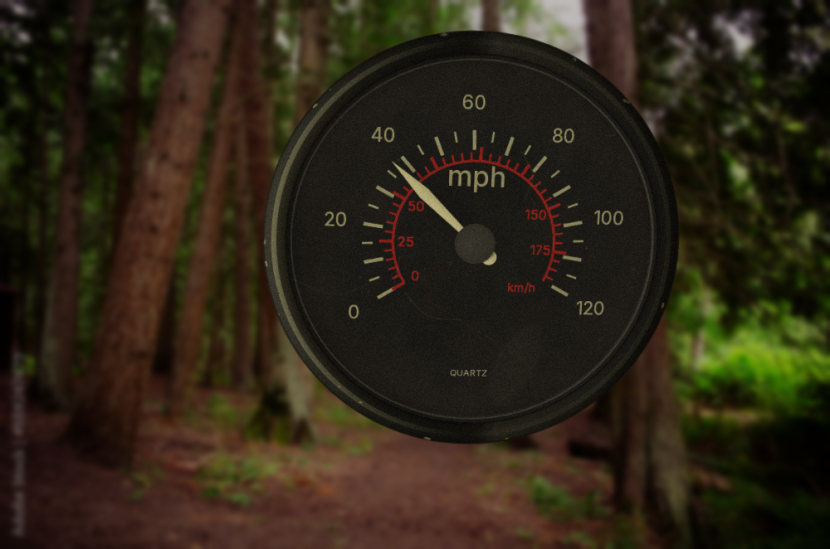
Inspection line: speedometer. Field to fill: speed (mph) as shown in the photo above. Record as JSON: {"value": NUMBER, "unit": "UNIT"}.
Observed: {"value": 37.5, "unit": "mph"}
